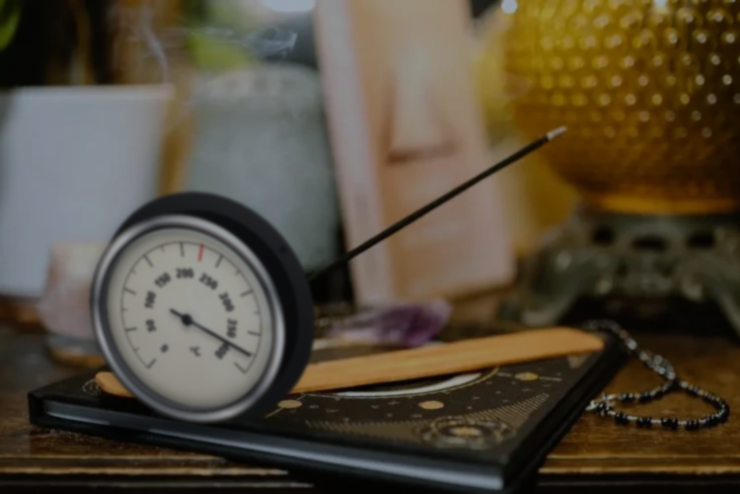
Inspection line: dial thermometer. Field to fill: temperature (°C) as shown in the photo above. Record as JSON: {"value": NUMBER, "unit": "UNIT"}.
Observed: {"value": 375, "unit": "°C"}
